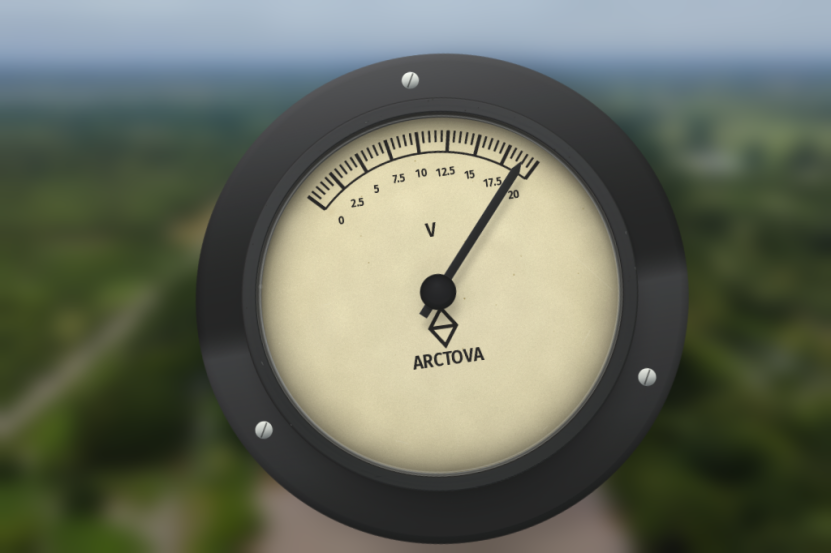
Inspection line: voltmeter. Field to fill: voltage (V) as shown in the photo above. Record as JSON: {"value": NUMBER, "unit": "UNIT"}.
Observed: {"value": 19, "unit": "V"}
